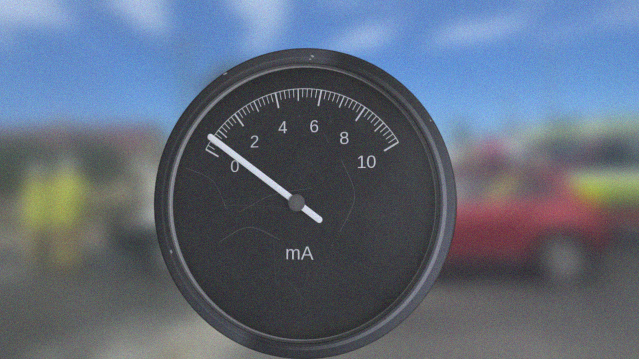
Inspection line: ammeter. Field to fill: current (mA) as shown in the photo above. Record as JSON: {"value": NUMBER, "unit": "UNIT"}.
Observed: {"value": 0.6, "unit": "mA"}
